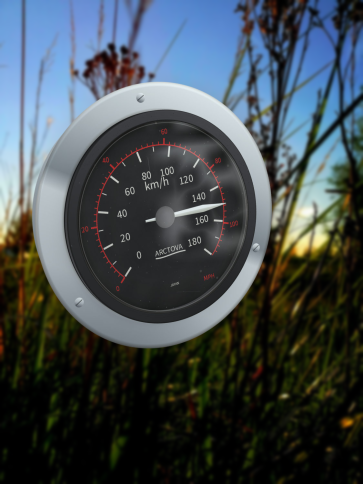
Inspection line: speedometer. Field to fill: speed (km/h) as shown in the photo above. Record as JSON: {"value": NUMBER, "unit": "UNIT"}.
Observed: {"value": 150, "unit": "km/h"}
